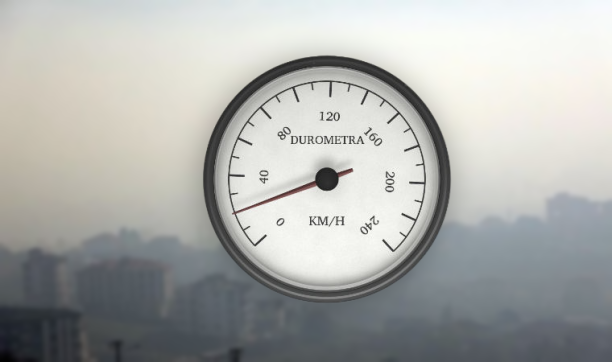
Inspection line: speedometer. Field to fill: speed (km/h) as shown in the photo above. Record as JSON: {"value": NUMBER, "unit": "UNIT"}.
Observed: {"value": 20, "unit": "km/h"}
